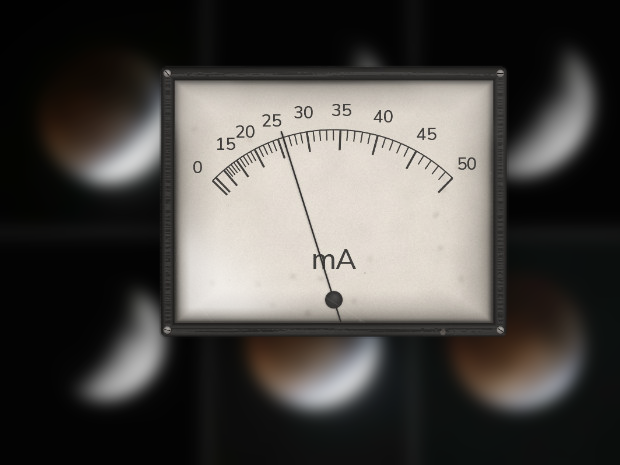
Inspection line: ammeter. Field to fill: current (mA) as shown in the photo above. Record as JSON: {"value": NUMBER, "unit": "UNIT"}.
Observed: {"value": 26, "unit": "mA"}
